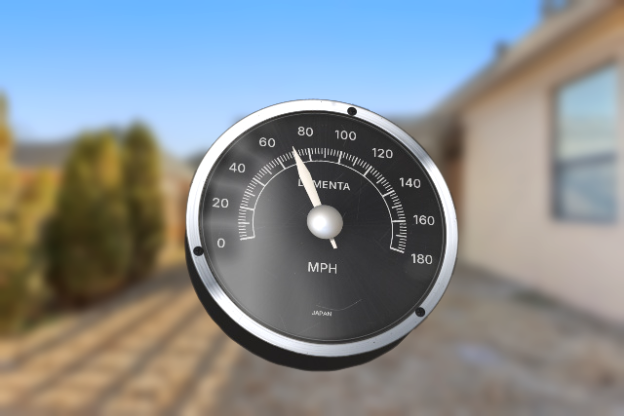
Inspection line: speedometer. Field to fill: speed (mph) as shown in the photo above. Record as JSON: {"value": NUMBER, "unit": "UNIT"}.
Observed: {"value": 70, "unit": "mph"}
